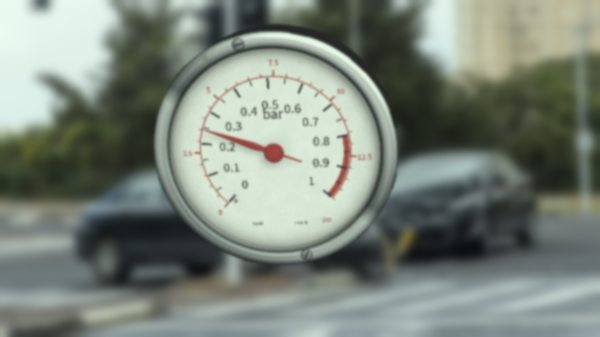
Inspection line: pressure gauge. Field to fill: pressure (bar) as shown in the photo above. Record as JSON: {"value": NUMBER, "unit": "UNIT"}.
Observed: {"value": 0.25, "unit": "bar"}
